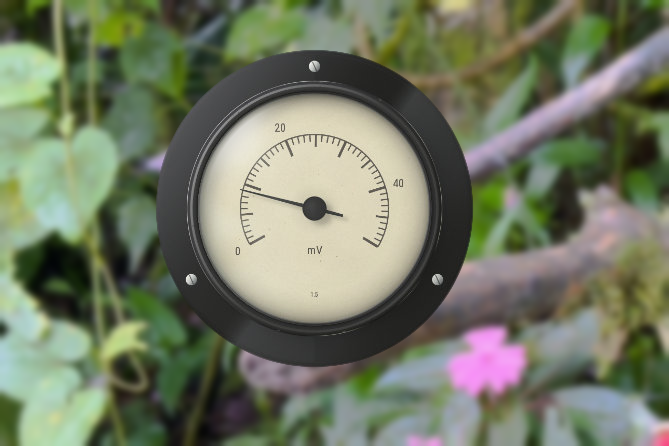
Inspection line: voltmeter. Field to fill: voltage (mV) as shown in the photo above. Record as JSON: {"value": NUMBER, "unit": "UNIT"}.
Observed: {"value": 9, "unit": "mV"}
